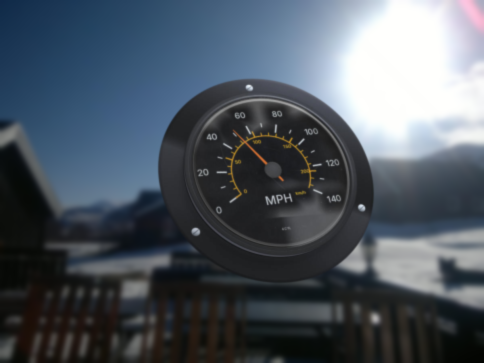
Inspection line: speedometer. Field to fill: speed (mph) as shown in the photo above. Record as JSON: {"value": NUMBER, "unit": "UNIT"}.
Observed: {"value": 50, "unit": "mph"}
